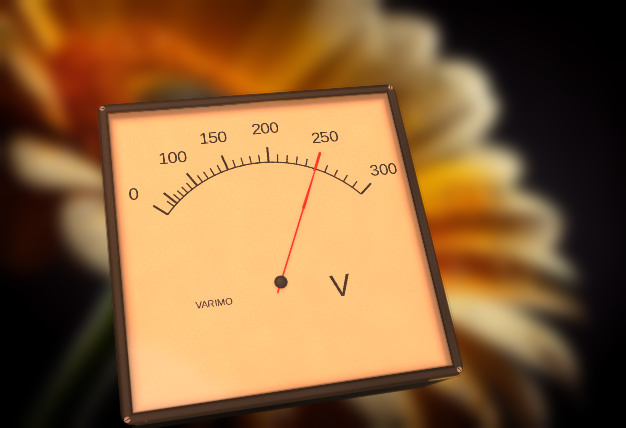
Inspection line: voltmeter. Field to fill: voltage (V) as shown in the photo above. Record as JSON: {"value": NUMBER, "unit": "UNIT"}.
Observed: {"value": 250, "unit": "V"}
